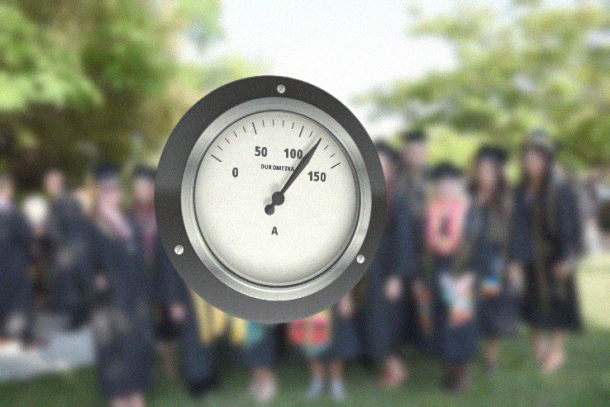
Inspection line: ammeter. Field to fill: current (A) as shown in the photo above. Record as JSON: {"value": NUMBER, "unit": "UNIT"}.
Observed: {"value": 120, "unit": "A"}
